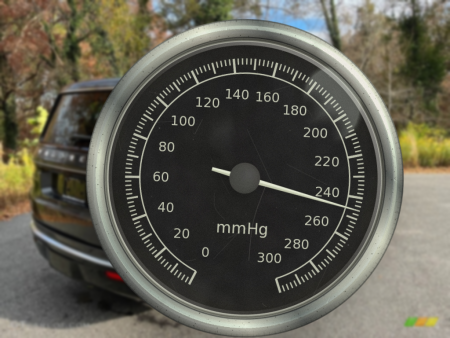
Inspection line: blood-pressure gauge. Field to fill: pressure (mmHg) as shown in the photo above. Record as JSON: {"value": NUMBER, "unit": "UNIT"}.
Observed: {"value": 246, "unit": "mmHg"}
